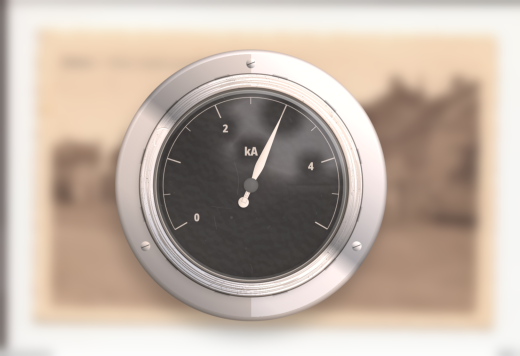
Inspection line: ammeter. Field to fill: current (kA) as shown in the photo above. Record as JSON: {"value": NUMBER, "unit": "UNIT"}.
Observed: {"value": 3, "unit": "kA"}
